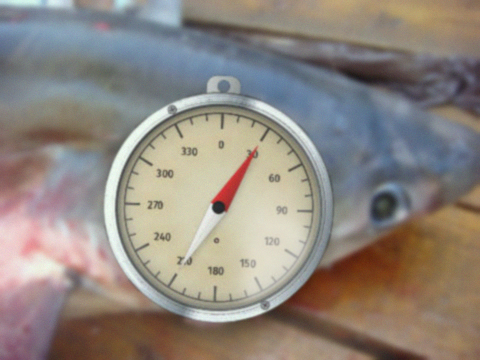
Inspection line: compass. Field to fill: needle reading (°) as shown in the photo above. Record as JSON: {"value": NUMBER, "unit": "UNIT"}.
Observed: {"value": 30, "unit": "°"}
